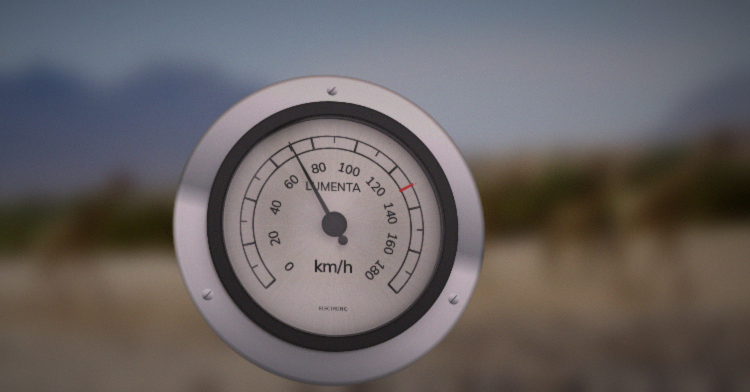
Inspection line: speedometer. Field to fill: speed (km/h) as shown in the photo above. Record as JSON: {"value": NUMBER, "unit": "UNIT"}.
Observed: {"value": 70, "unit": "km/h"}
